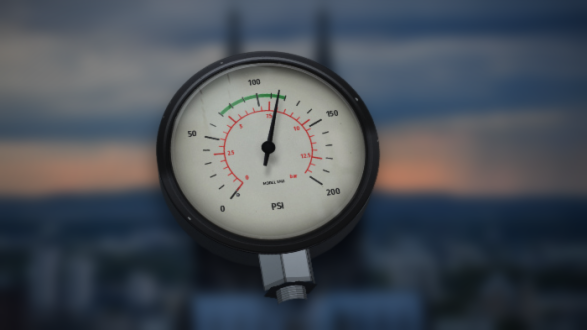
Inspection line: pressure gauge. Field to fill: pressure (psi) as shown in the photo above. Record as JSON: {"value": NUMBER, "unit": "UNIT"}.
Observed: {"value": 115, "unit": "psi"}
